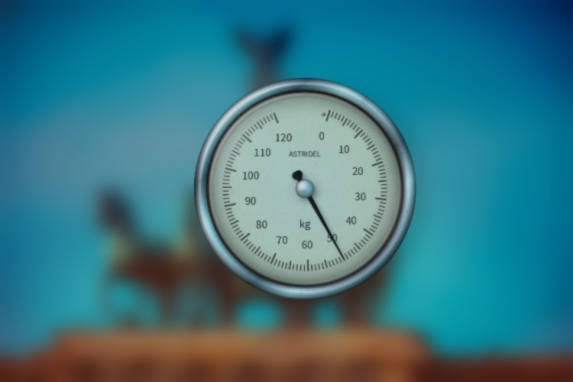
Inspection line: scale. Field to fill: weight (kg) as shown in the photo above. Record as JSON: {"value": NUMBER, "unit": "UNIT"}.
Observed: {"value": 50, "unit": "kg"}
